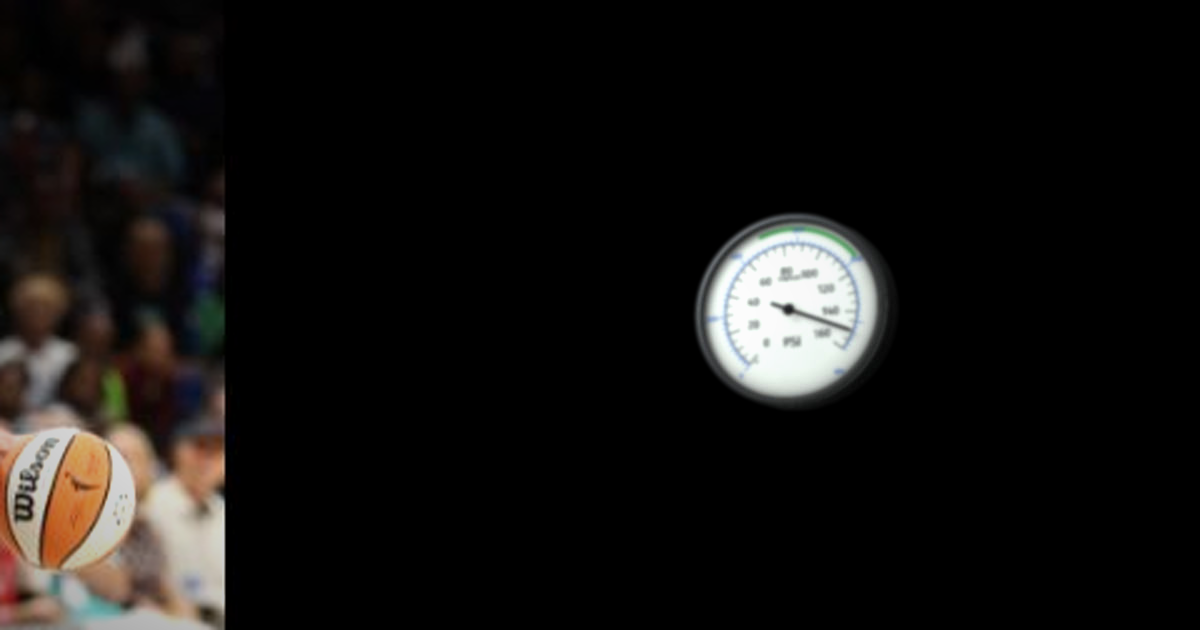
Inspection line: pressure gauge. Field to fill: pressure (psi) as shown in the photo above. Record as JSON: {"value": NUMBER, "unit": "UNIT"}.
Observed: {"value": 150, "unit": "psi"}
